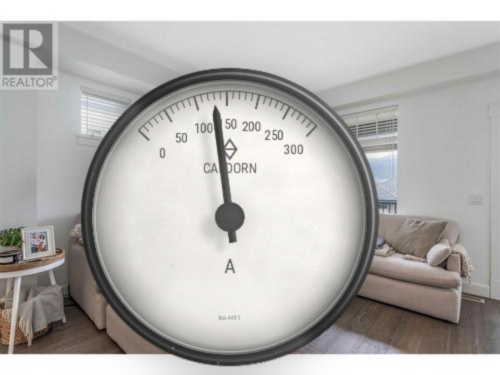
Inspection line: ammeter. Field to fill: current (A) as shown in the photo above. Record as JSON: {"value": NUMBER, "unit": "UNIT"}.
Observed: {"value": 130, "unit": "A"}
